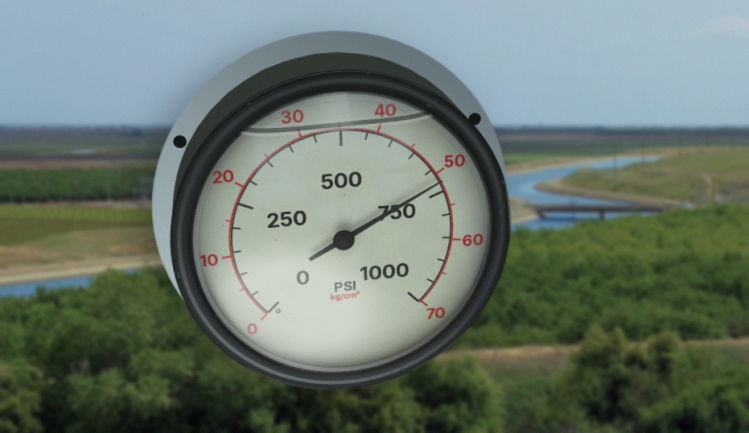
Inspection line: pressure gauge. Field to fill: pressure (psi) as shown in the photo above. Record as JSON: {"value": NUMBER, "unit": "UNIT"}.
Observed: {"value": 725, "unit": "psi"}
